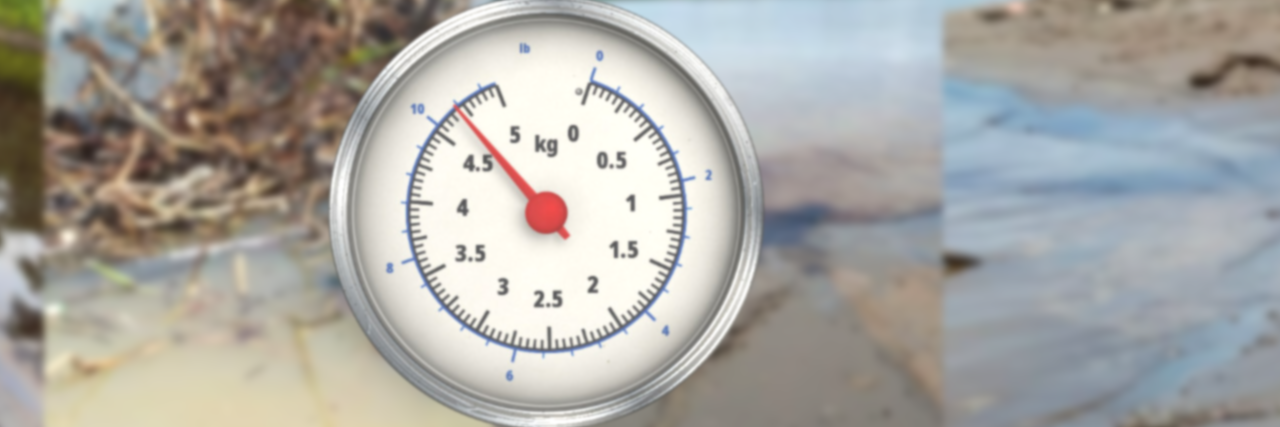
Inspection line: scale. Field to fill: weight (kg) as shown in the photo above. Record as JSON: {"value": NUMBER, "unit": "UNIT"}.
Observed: {"value": 4.7, "unit": "kg"}
